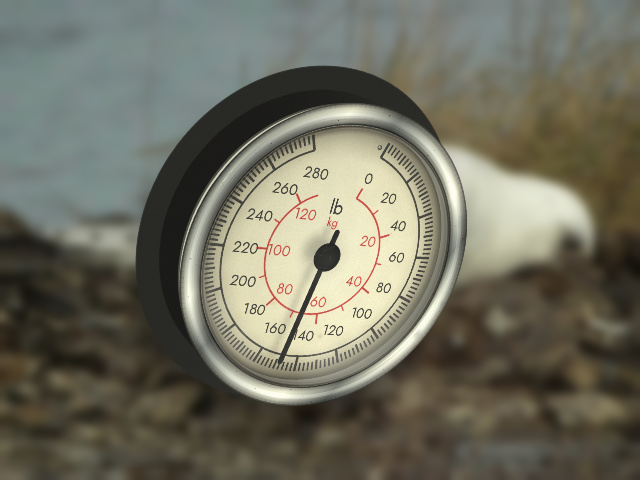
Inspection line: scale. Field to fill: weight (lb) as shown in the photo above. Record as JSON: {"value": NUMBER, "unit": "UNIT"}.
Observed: {"value": 150, "unit": "lb"}
